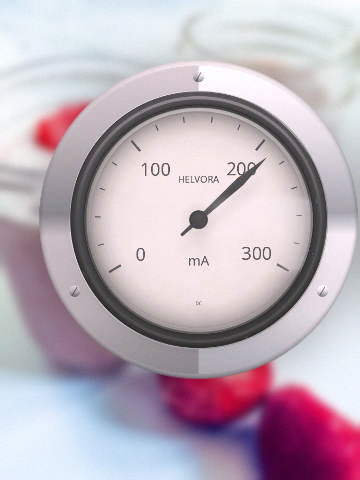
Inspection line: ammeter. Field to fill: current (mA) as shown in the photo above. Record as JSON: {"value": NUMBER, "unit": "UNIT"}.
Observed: {"value": 210, "unit": "mA"}
